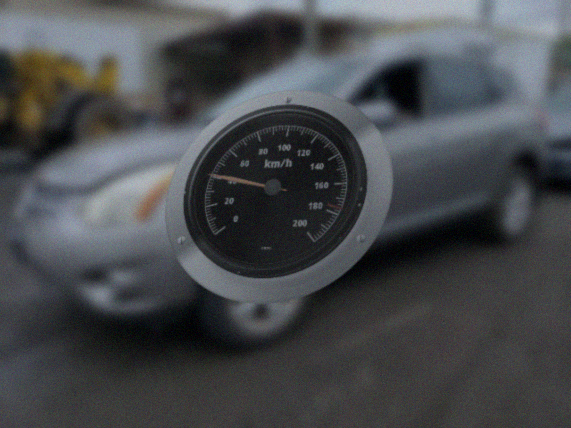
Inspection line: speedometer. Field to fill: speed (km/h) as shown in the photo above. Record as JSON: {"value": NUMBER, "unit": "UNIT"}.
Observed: {"value": 40, "unit": "km/h"}
